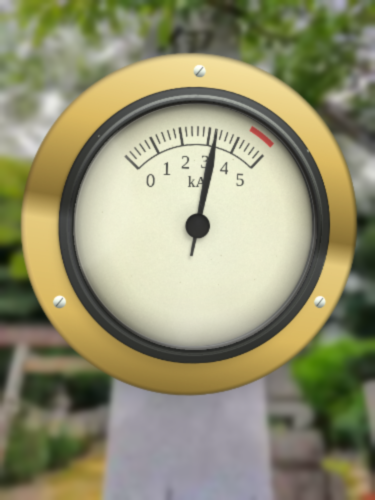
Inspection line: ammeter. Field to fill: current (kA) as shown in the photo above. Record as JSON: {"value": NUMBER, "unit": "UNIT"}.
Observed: {"value": 3.2, "unit": "kA"}
